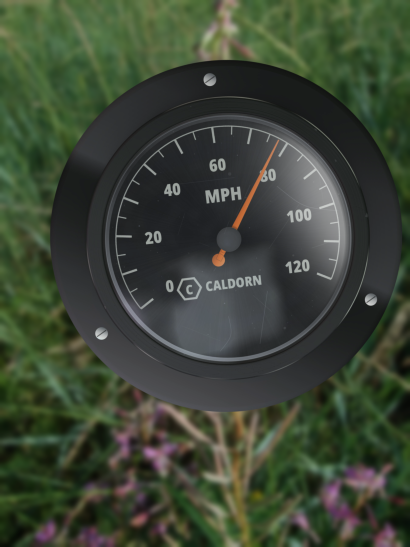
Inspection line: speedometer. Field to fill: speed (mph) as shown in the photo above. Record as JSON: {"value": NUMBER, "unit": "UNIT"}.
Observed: {"value": 77.5, "unit": "mph"}
